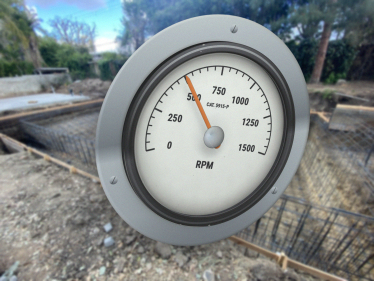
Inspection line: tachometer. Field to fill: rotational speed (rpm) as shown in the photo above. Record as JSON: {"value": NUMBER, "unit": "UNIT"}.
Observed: {"value": 500, "unit": "rpm"}
